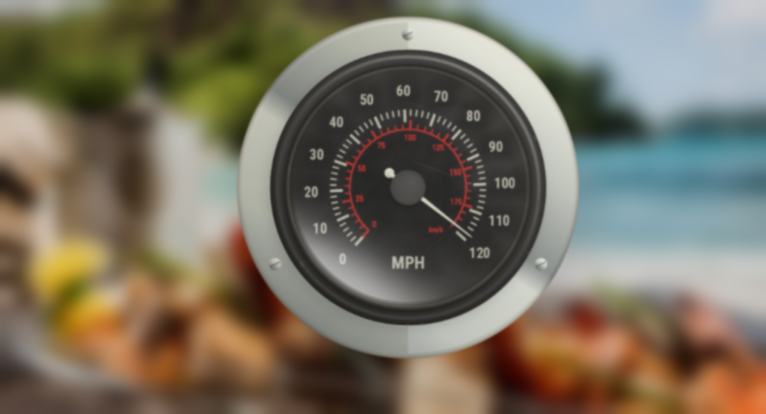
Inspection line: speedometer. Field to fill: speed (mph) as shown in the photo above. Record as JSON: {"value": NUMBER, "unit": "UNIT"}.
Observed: {"value": 118, "unit": "mph"}
